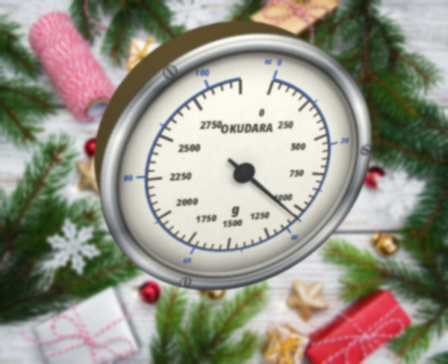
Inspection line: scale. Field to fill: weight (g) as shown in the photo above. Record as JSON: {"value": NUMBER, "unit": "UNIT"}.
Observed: {"value": 1050, "unit": "g"}
